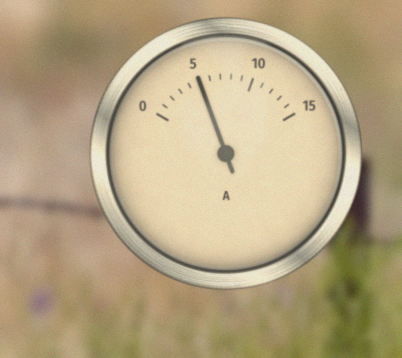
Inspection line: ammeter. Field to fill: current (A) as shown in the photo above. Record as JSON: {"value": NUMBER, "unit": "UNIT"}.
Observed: {"value": 5, "unit": "A"}
